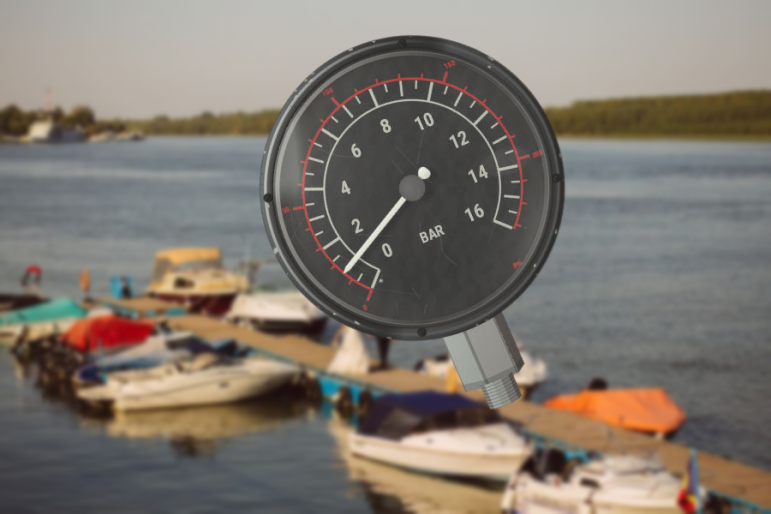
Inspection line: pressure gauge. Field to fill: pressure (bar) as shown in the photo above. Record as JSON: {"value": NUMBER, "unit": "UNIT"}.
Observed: {"value": 1, "unit": "bar"}
